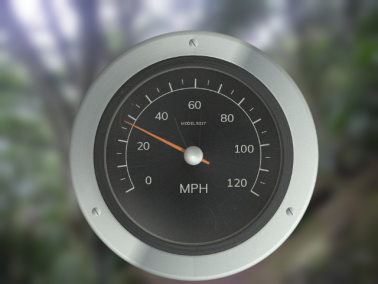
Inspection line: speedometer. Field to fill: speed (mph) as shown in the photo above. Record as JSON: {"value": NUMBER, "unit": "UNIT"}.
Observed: {"value": 27.5, "unit": "mph"}
